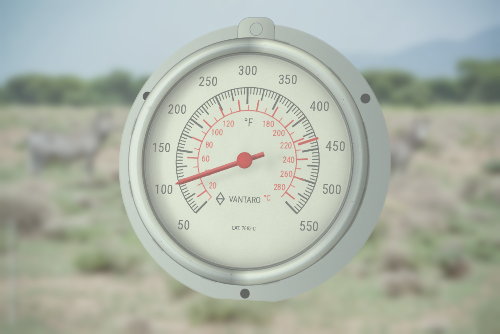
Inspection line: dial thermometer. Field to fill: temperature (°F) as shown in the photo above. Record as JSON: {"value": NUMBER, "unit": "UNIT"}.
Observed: {"value": 100, "unit": "°F"}
